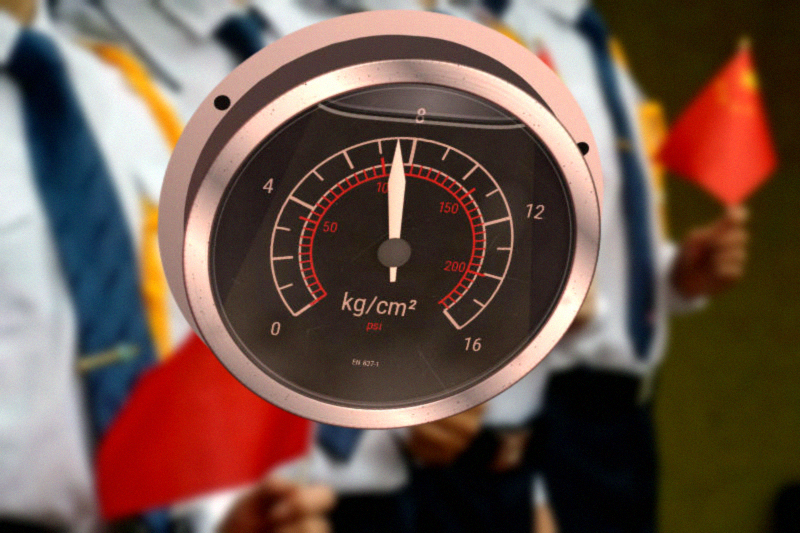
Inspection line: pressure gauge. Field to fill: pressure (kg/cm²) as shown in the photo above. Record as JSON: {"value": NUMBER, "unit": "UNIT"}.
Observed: {"value": 7.5, "unit": "kg/cm²"}
